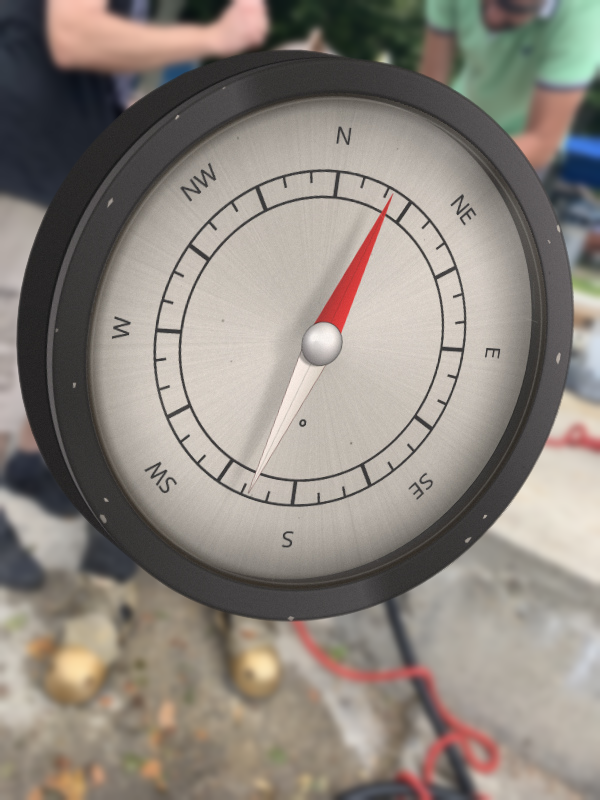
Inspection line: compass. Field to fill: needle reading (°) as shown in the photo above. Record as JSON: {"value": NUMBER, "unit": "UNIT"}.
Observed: {"value": 20, "unit": "°"}
